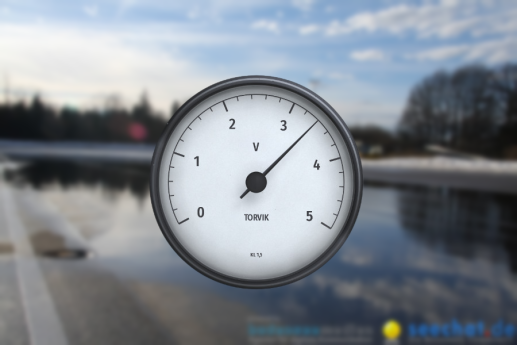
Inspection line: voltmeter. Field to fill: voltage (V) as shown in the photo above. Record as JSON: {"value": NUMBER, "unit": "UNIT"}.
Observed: {"value": 3.4, "unit": "V"}
